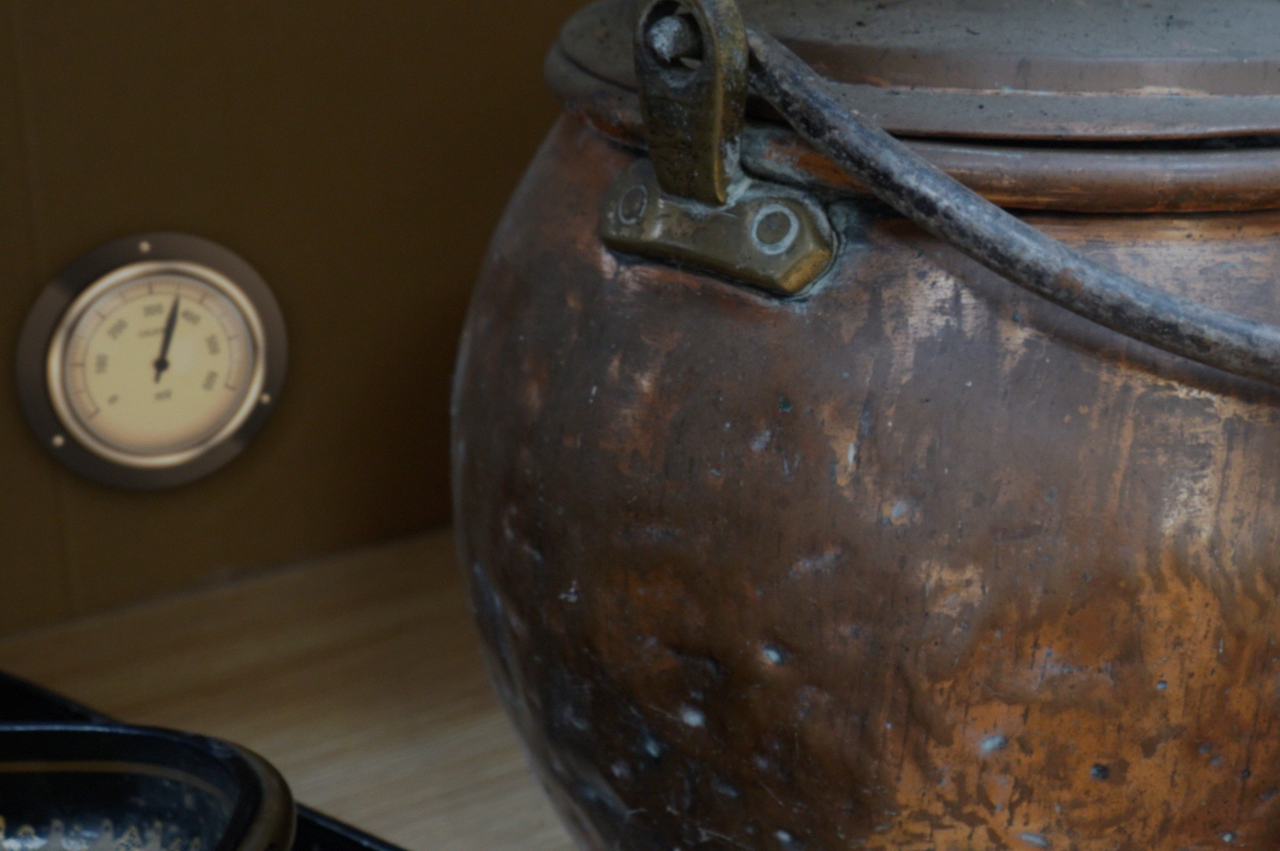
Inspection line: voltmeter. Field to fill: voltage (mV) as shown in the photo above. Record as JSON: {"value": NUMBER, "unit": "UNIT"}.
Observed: {"value": 350, "unit": "mV"}
